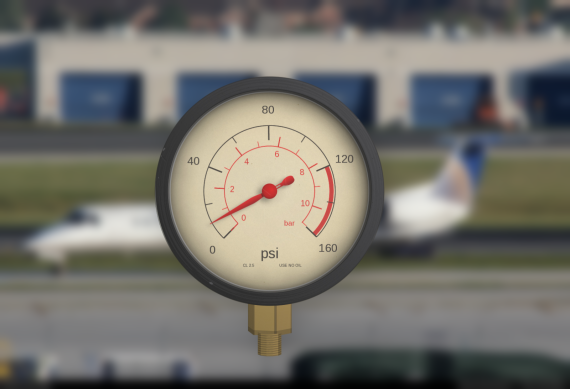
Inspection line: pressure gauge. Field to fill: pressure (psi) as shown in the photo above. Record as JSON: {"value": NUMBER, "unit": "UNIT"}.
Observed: {"value": 10, "unit": "psi"}
